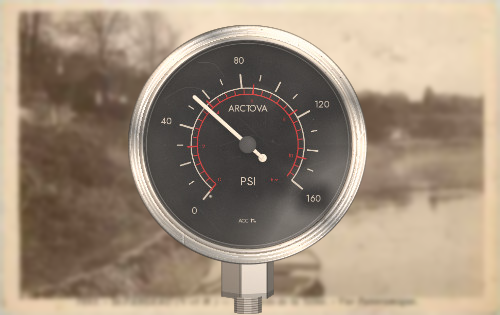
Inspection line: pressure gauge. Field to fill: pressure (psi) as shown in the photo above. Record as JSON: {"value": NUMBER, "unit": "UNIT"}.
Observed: {"value": 55, "unit": "psi"}
